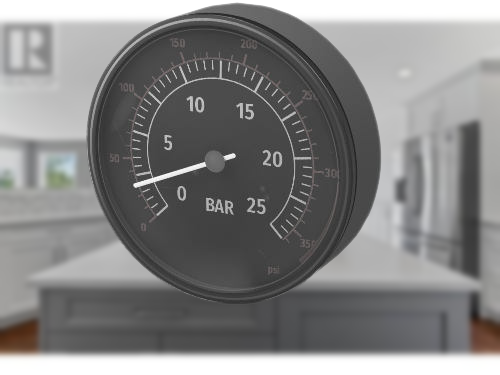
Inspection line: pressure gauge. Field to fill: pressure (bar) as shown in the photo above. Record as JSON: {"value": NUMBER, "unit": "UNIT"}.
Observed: {"value": 2, "unit": "bar"}
